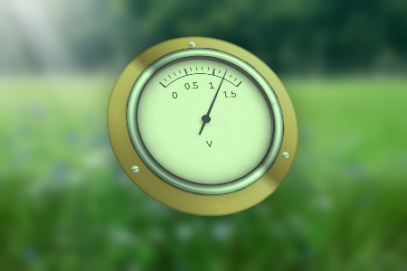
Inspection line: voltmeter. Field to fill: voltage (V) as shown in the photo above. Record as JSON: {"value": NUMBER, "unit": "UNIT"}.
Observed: {"value": 1.2, "unit": "V"}
